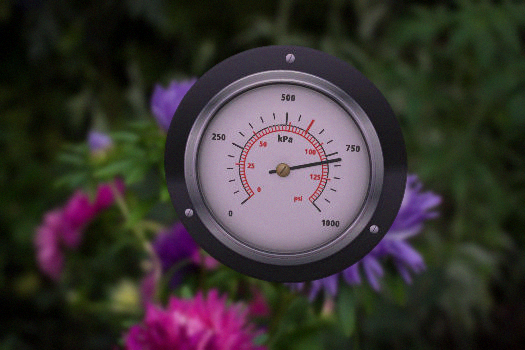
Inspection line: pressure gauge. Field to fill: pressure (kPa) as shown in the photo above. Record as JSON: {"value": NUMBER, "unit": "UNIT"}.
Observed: {"value": 775, "unit": "kPa"}
